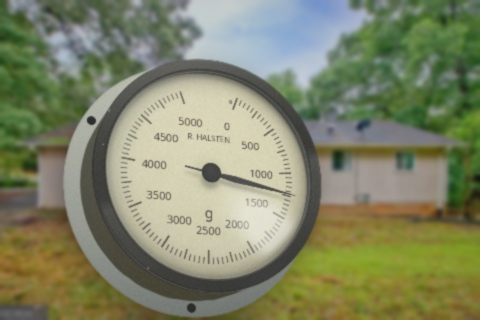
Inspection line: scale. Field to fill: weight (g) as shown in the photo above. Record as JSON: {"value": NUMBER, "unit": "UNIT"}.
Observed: {"value": 1250, "unit": "g"}
